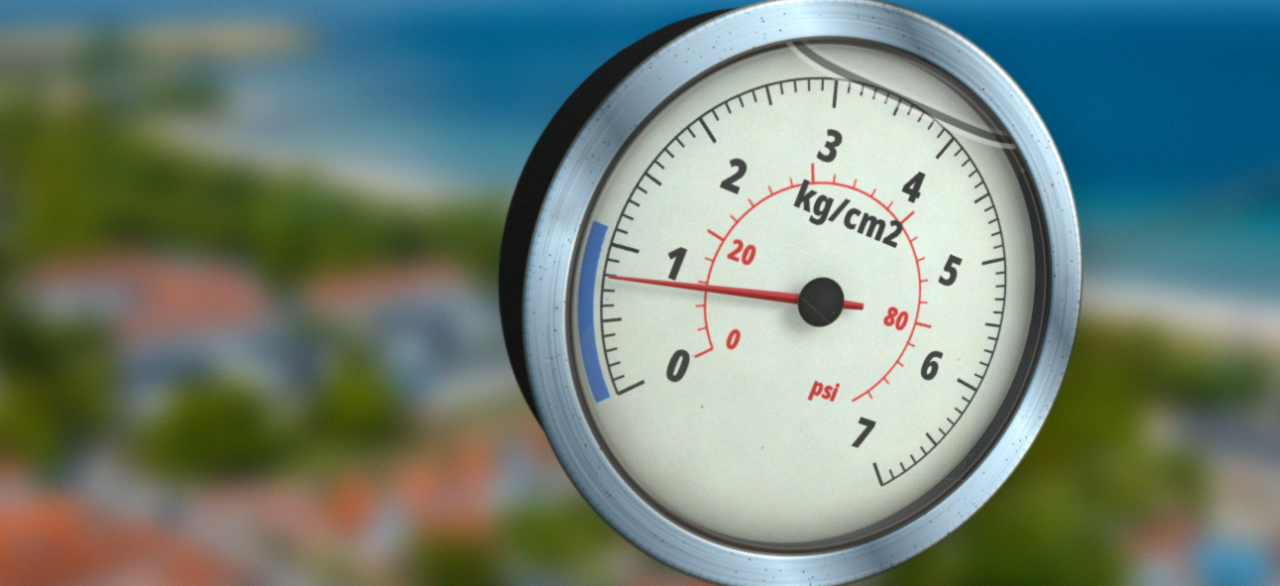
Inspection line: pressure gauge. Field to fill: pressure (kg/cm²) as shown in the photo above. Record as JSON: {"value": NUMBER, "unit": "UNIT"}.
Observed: {"value": 0.8, "unit": "kg/cm²"}
